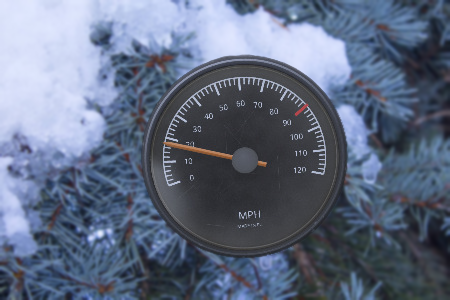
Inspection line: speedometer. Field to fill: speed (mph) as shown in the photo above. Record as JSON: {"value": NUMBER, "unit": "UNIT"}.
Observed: {"value": 18, "unit": "mph"}
